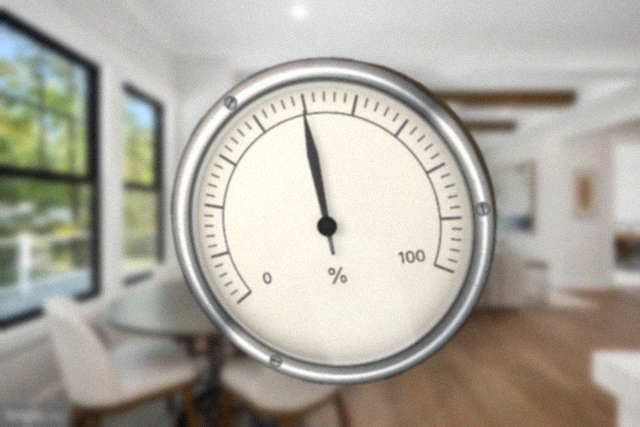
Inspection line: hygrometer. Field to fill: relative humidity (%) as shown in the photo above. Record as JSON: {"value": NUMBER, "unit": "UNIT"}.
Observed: {"value": 50, "unit": "%"}
